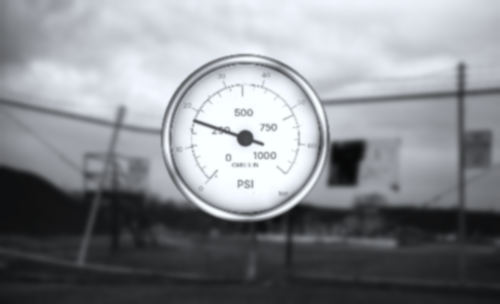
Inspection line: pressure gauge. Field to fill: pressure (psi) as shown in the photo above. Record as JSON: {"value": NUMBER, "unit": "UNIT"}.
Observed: {"value": 250, "unit": "psi"}
